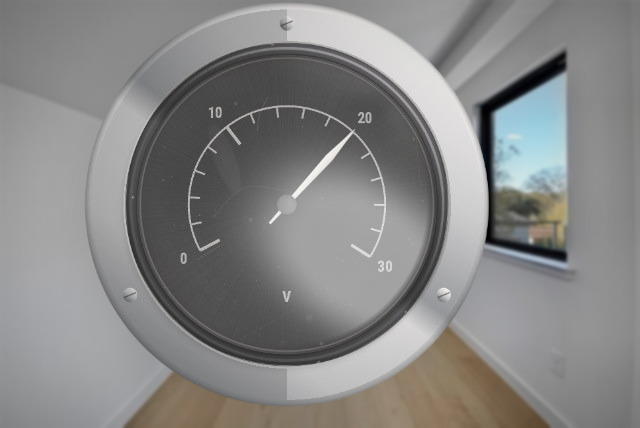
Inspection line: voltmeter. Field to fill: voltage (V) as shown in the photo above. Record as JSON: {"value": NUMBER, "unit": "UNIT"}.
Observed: {"value": 20, "unit": "V"}
